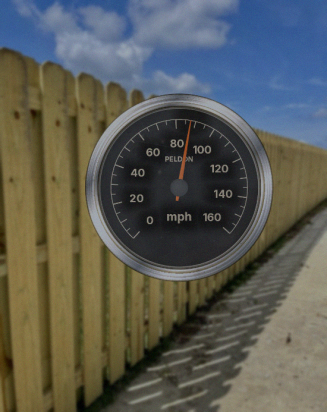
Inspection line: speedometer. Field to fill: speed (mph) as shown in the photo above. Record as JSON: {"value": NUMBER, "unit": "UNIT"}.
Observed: {"value": 87.5, "unit": "mph"}
